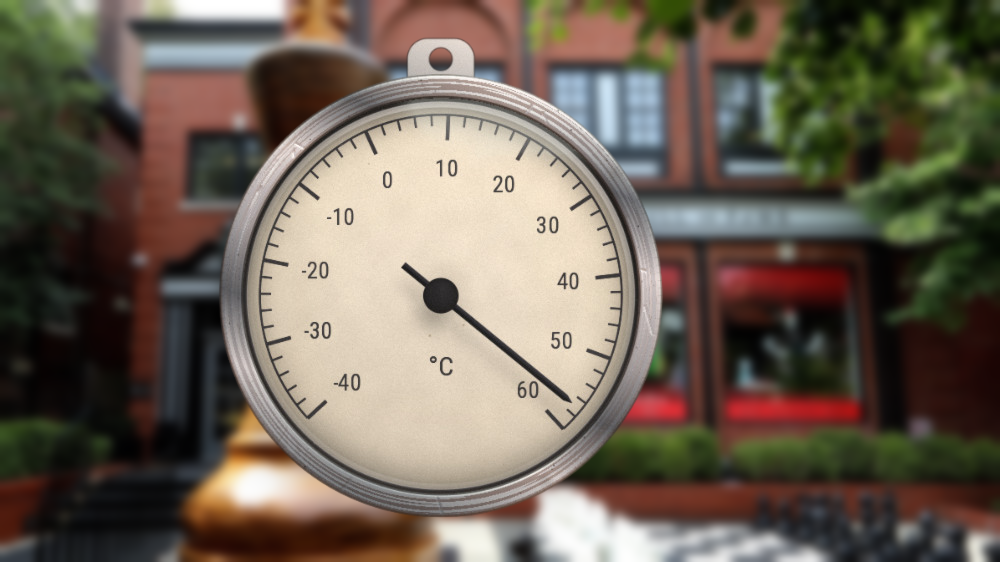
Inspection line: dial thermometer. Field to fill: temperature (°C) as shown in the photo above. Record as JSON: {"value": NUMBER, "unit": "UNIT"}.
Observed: {"value": 57, "unit": "°C"}
